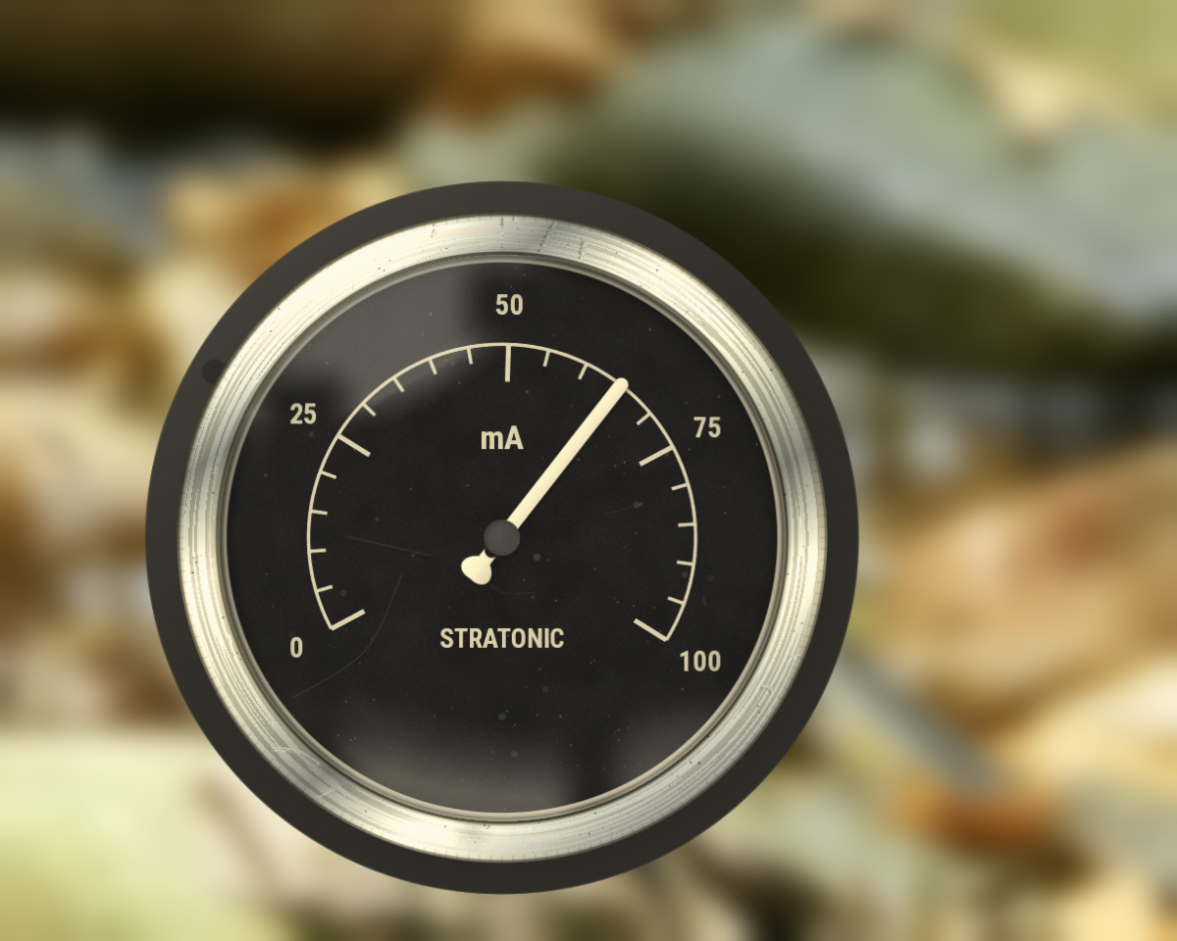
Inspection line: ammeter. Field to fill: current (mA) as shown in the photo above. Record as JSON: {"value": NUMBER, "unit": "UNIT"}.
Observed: {"value": 65, "unit": "mA"}
